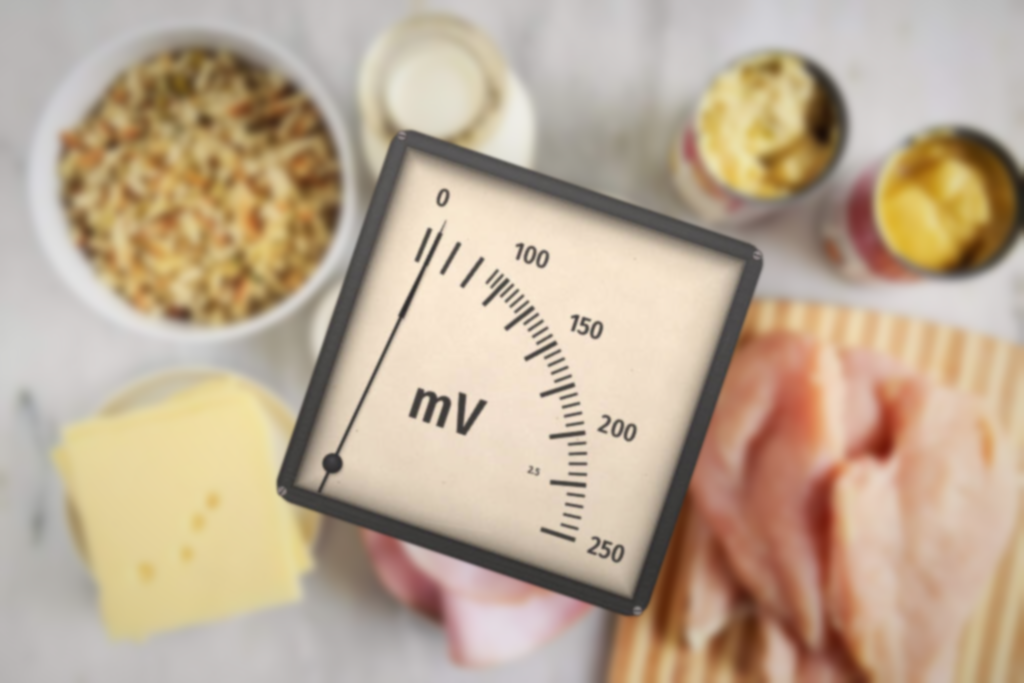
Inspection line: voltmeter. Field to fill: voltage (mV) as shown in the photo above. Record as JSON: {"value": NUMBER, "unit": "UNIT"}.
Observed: {"value": 25, "unit": "mV"}
